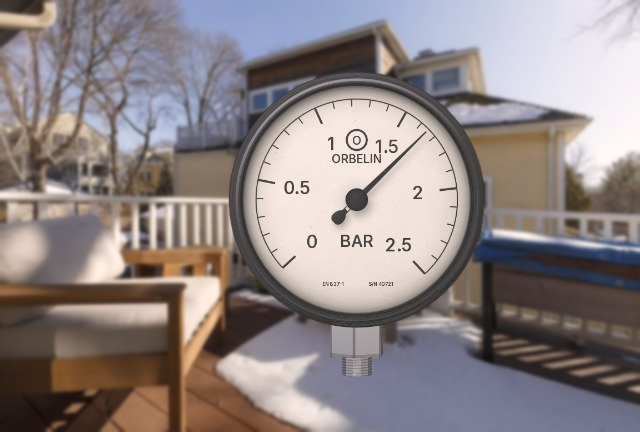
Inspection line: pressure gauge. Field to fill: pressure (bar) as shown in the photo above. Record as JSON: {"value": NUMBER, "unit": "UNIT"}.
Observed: {"value": 1.65, "unit": "bar"}
